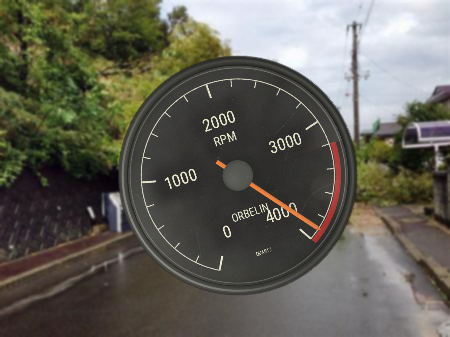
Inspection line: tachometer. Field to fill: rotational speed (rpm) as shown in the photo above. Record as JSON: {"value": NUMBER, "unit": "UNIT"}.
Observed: {"value": 3900, "unit": "rpm"}
